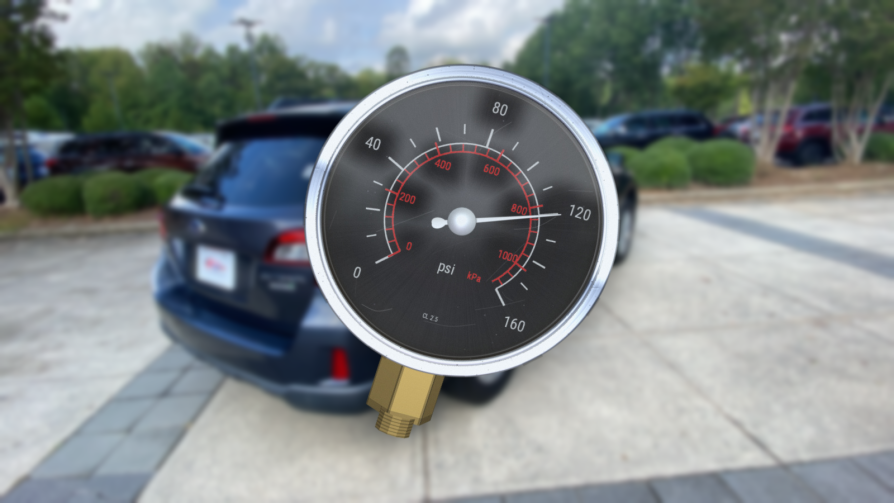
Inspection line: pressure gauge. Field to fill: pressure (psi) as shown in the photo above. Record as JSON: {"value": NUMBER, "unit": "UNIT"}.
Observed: {"value": 120, "unit": "psi"}
